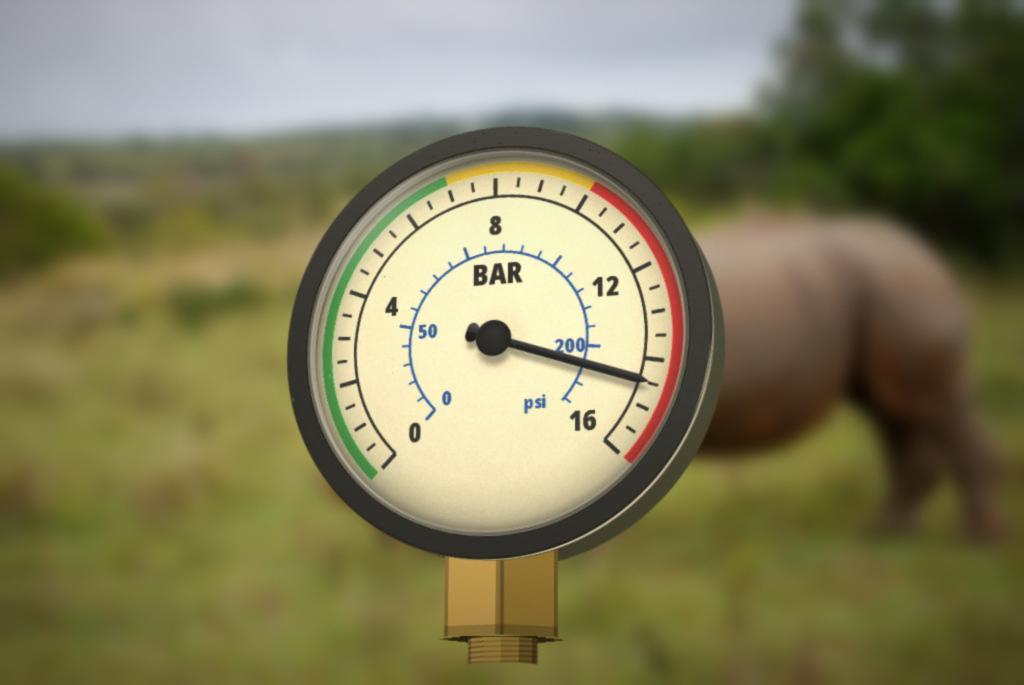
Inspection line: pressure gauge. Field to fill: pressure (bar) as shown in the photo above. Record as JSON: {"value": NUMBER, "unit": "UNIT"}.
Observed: {"value": 14.5, "unit": "bar"}
